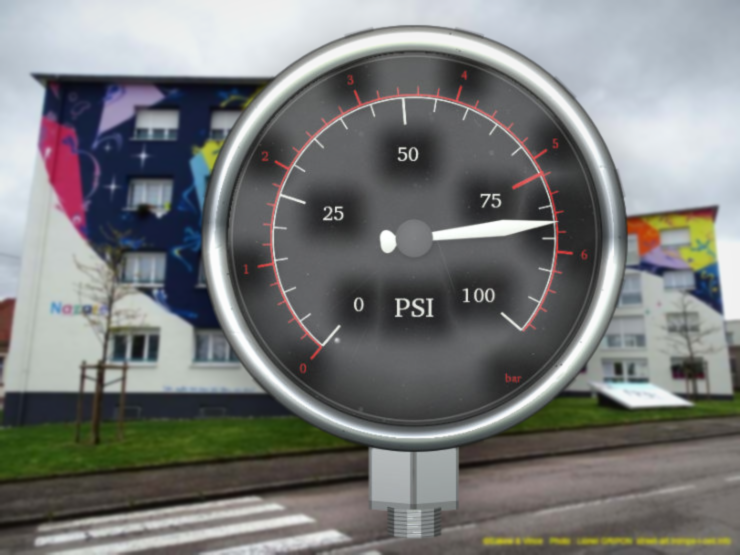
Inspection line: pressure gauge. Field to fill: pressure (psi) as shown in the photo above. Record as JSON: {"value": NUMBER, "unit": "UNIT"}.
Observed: {"value": 82.5, "unit": "psi"}
